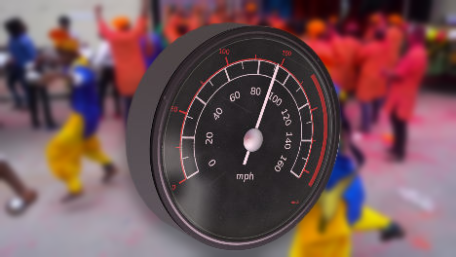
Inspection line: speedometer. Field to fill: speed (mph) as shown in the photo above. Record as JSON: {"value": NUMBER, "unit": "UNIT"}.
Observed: {"value": 90, "unit": "mph"}
